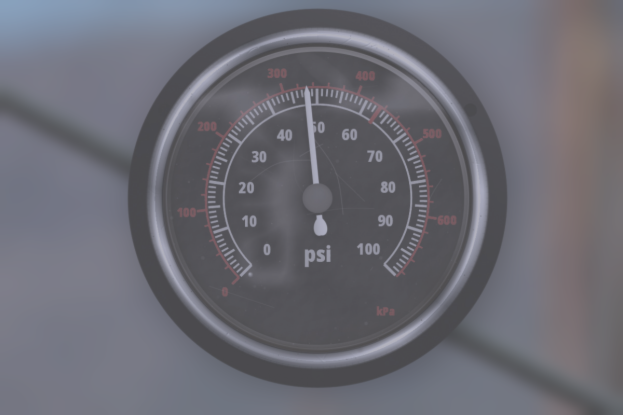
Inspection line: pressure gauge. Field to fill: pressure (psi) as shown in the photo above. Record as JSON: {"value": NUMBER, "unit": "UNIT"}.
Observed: {"value": 48, "unit": "psi"}
